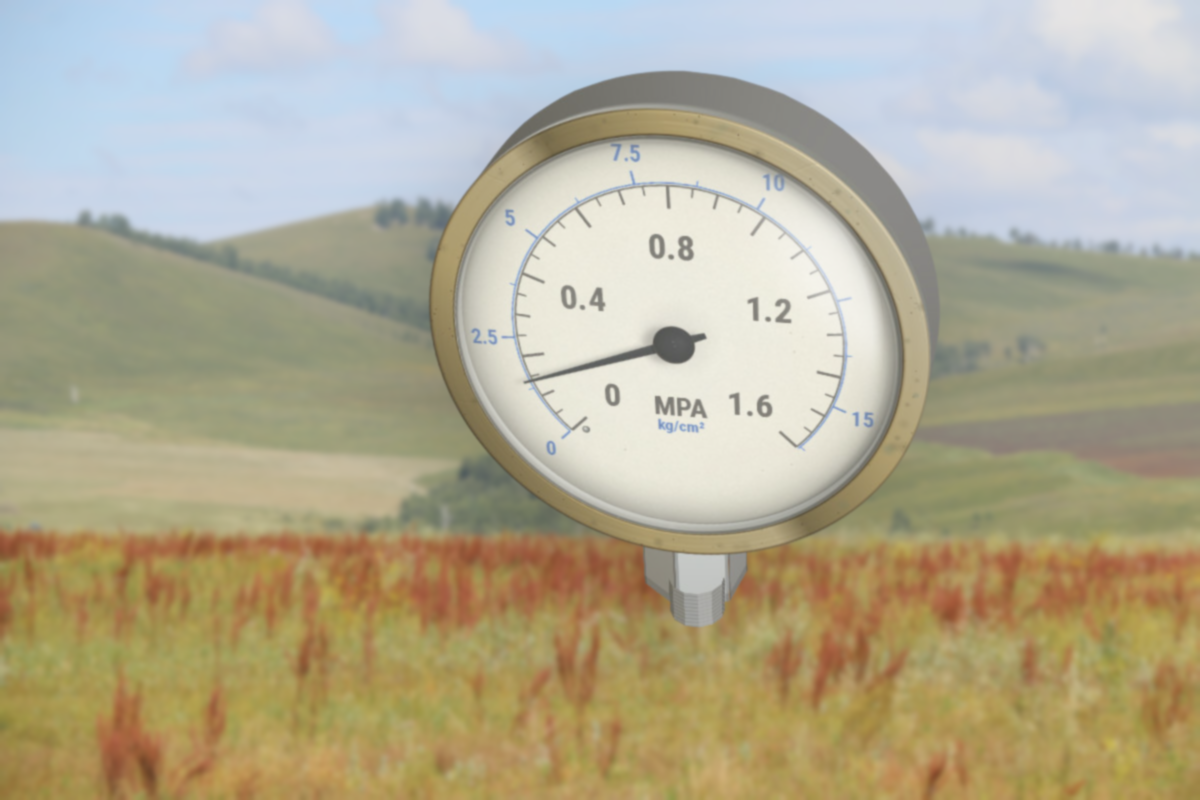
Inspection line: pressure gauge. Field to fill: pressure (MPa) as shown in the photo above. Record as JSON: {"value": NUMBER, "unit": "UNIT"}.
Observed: {"value": 0.15, "unit": "MPa"}
